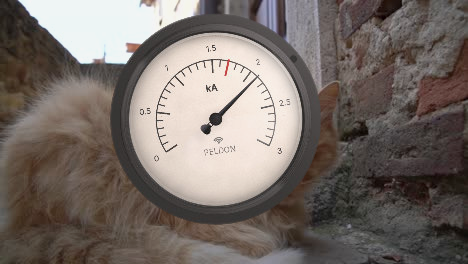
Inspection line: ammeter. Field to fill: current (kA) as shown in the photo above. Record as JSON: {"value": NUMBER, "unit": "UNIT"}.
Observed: {"value": 2.1, "unit": "kA"}
